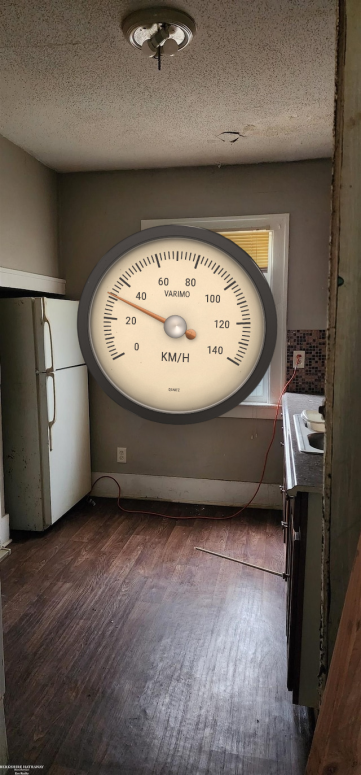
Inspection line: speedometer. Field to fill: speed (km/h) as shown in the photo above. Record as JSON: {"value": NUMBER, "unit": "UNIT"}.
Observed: {"value": 32, "unit": "km/h"}
